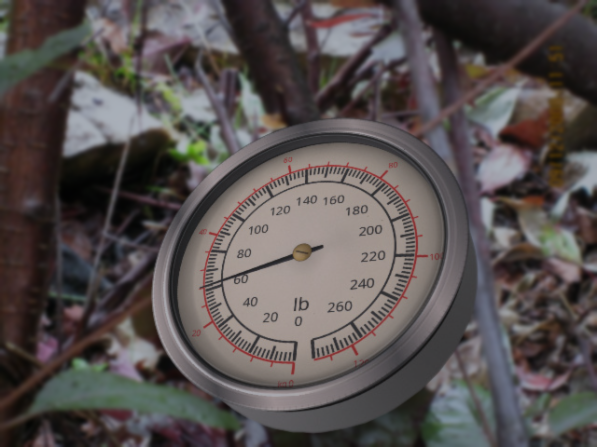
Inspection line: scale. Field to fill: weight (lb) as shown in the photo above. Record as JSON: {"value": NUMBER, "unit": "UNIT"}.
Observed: {"value": 60, "unit": "lb"}
